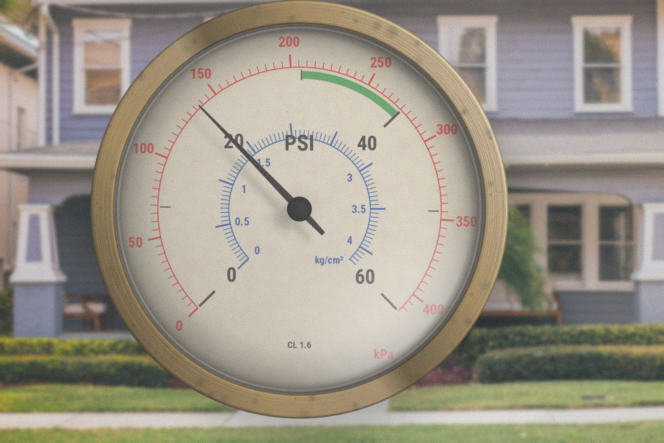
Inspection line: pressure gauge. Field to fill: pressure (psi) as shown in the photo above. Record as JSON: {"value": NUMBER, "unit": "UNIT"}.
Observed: {"value": 20, "unit": "psi"}
